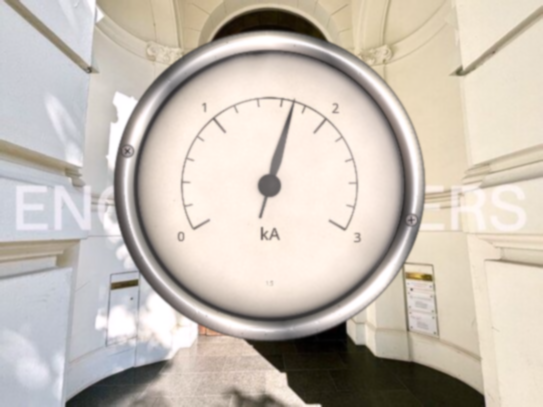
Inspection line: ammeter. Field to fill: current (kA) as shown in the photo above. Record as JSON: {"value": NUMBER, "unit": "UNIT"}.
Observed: {"value": 1.7, "unit": "kA"}
